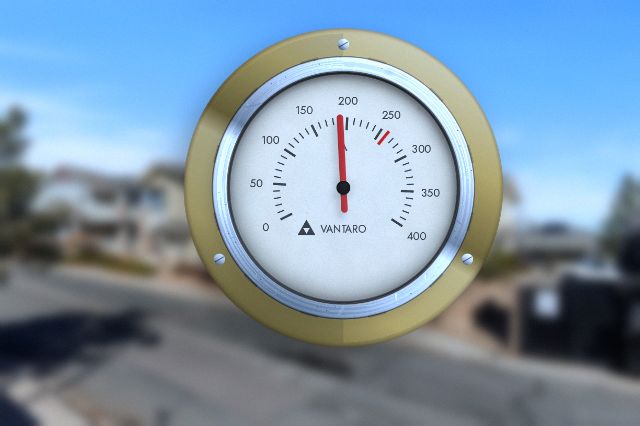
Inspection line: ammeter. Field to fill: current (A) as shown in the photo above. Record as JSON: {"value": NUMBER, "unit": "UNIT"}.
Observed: {"value": 190, "unit": "A"}
